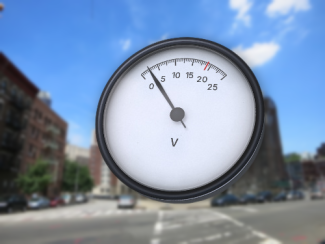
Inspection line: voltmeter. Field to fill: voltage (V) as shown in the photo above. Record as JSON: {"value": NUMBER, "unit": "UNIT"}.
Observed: {"value": 2.5, "unit": "V"}
